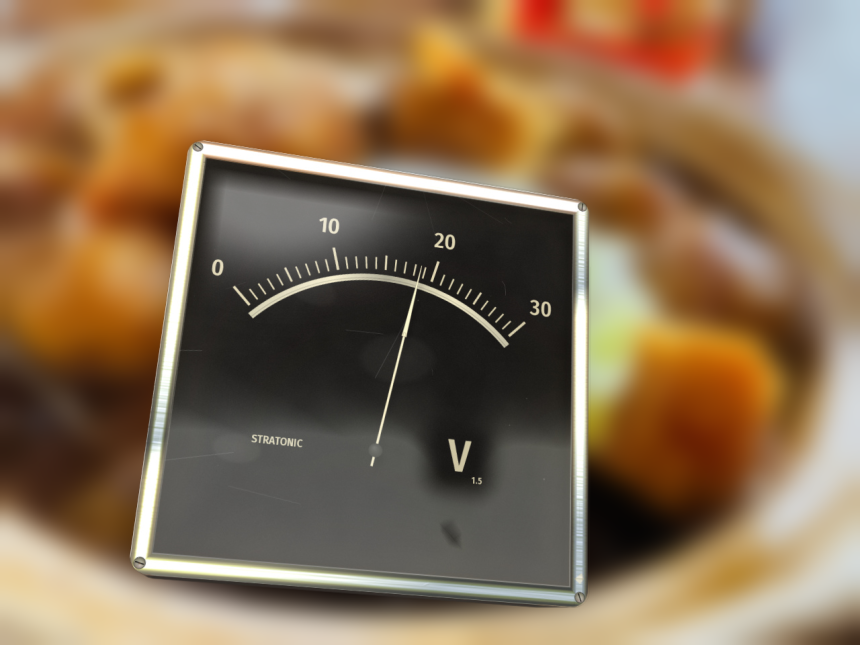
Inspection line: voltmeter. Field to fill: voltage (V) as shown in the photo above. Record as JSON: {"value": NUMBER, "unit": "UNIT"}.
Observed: {"value": 18.5, "unit": "V"}
